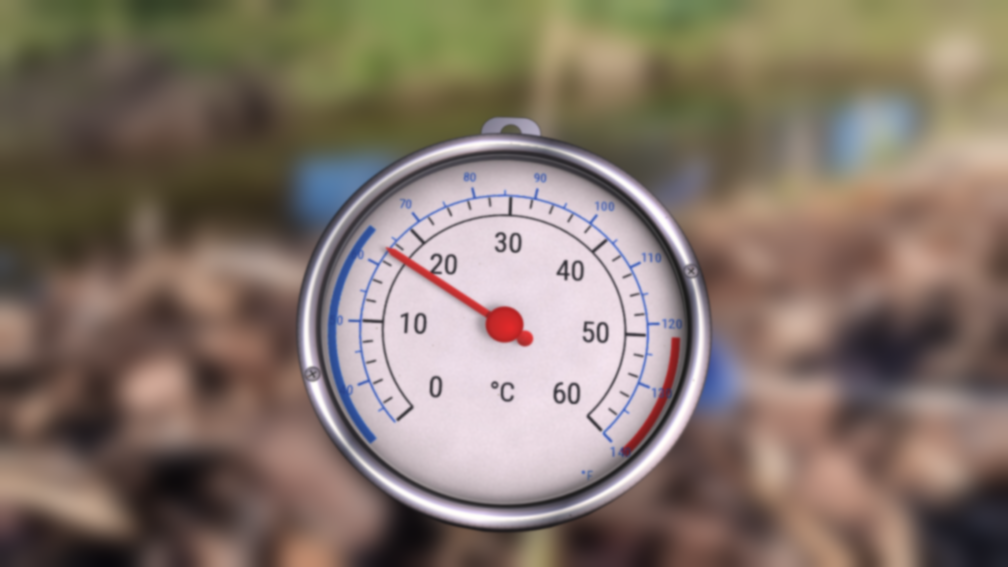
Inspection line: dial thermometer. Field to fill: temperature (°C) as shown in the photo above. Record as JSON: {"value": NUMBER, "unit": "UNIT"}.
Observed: {"value": 17, "unit": "°C"}
